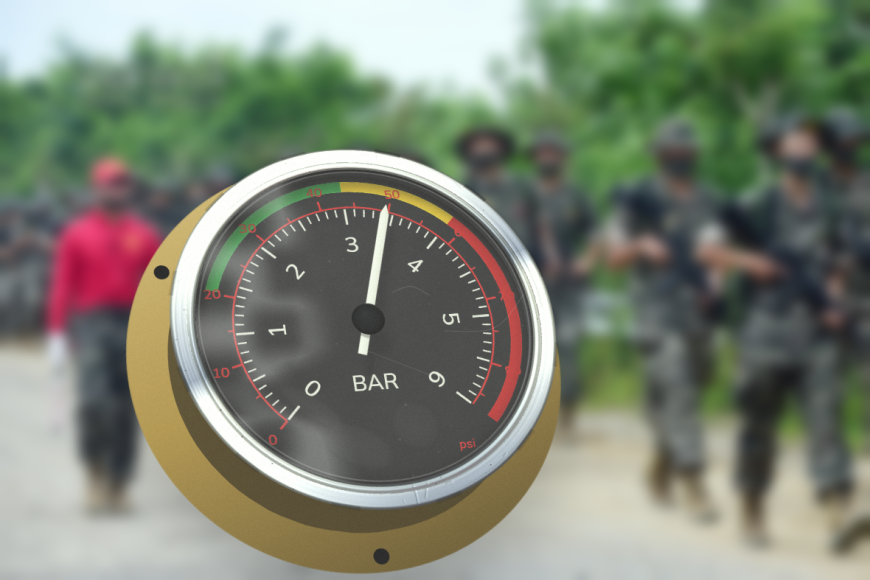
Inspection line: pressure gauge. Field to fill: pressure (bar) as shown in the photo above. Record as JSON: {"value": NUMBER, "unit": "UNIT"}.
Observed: {"value": 3.4, "unit": "bar"}
